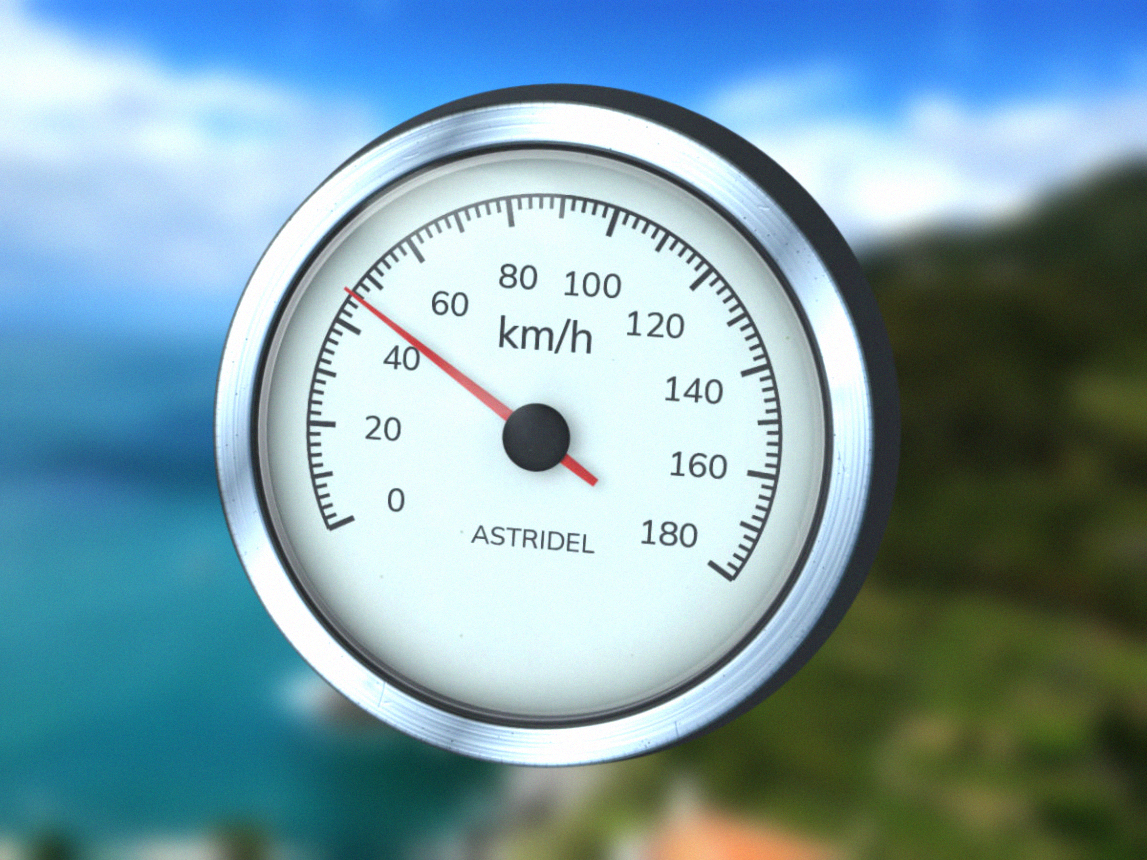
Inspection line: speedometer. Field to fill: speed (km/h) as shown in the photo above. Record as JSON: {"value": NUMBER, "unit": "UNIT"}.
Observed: {"value": 46, "unit": "km/h"}
